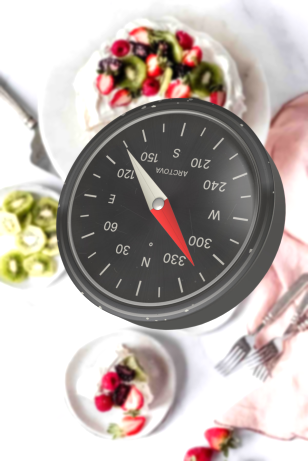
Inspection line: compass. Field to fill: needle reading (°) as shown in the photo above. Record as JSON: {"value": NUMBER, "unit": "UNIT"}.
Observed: {"value": 315, "unit": "°"}
